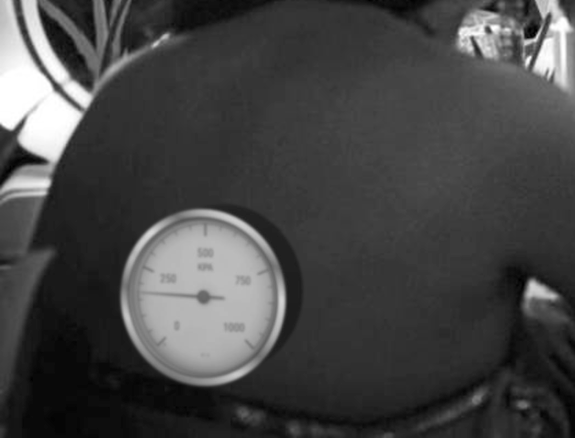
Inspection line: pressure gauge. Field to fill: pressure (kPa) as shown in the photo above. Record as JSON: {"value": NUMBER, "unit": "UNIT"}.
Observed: {"value": 175, "unit": "kPa"}
